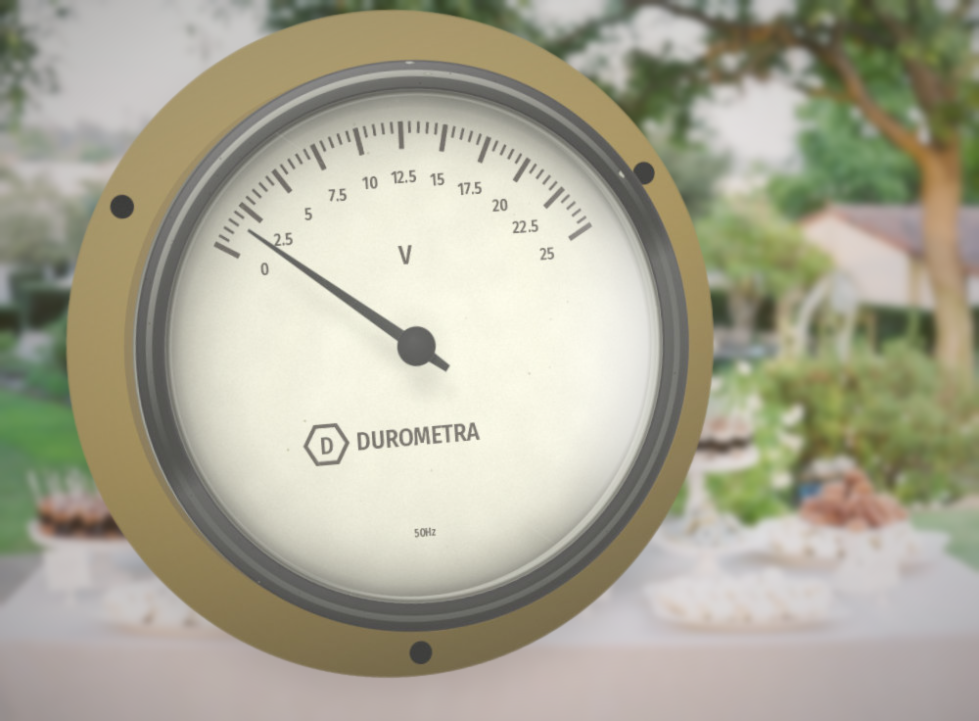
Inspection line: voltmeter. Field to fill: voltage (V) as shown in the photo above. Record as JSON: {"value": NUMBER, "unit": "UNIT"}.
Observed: {"value": 1.5, "unit": "V"}
